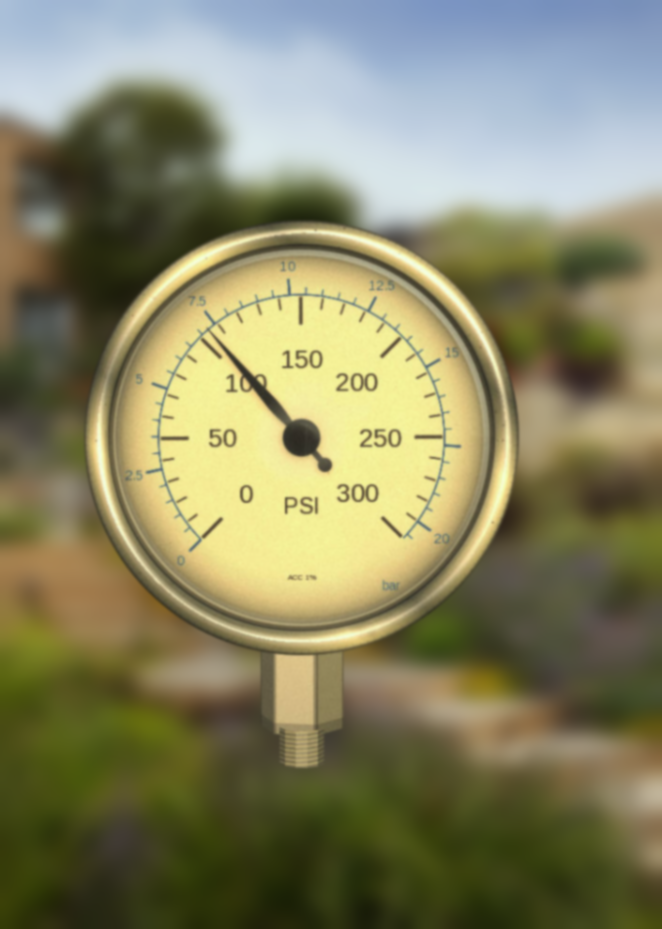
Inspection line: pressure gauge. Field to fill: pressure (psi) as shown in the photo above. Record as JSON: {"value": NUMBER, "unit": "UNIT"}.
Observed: {"value": 105, "unit": "psi"}
